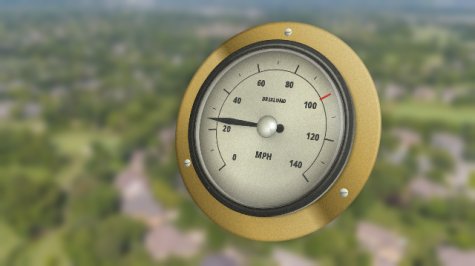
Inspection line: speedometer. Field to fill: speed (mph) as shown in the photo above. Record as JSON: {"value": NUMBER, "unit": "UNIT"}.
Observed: {"value": 25, "unit": "mph"}
